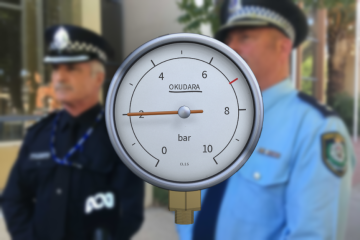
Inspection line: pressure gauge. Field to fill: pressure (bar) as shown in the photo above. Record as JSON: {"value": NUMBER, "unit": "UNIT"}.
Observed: {"value": 2, "unit": "bar"}
